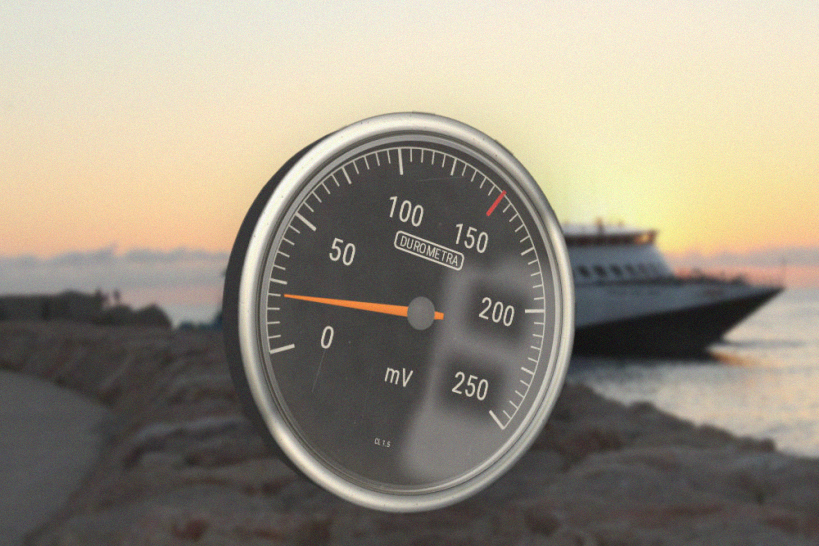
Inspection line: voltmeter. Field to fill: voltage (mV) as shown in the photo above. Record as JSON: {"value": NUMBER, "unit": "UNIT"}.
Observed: {"value": 20, "unit": "mV"}
